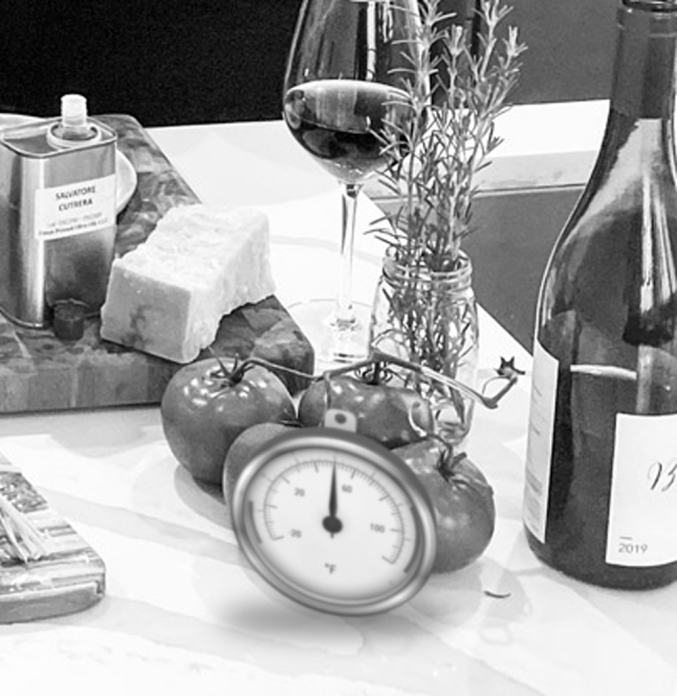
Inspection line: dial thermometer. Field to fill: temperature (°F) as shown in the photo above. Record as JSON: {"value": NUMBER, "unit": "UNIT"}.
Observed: {"value": 50, "unit": "°F"}
